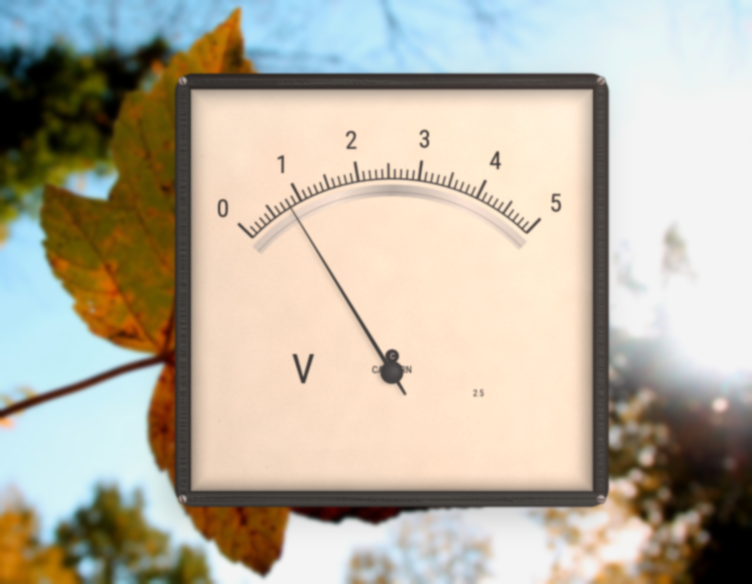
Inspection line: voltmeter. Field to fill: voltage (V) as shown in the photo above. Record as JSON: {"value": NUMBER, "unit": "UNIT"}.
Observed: {"value": 0.8, "unit": "V"}
